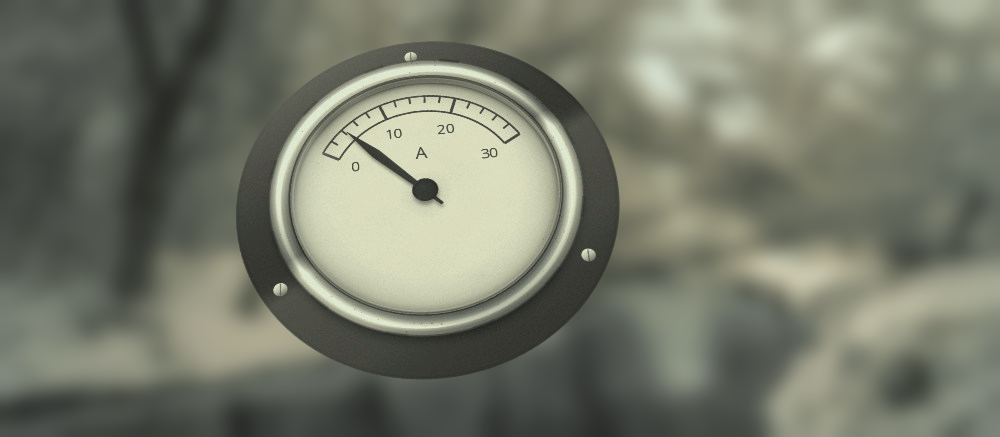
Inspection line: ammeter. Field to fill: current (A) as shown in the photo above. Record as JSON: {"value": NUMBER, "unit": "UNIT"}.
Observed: {"value": 4, "unit": "A"}
